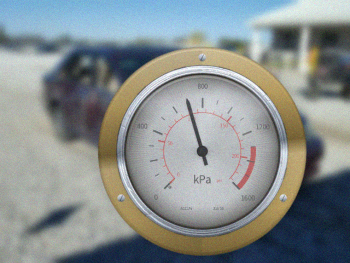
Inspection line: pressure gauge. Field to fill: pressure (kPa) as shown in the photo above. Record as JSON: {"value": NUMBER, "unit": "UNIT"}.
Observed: {"value": 700, "unit": "kPa"}
